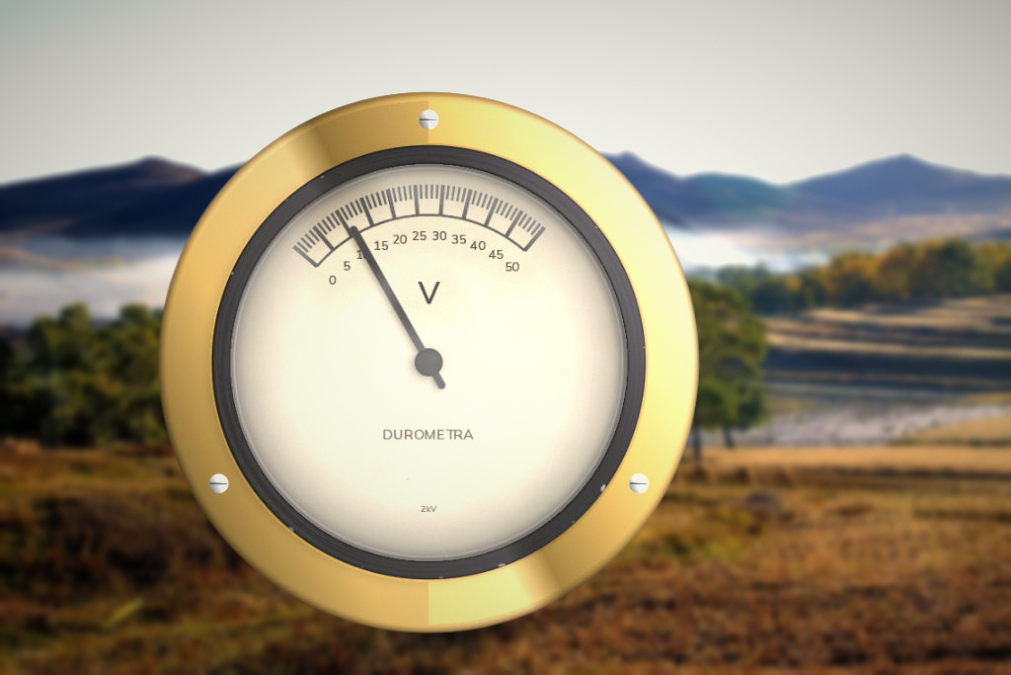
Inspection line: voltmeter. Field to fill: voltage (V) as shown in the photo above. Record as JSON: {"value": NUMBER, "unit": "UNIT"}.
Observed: {"value": 11, "unit": "V"}
